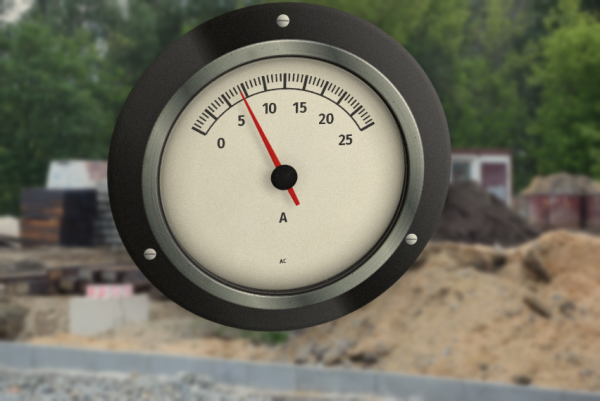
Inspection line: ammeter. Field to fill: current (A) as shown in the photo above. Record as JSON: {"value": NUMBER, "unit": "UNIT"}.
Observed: {"value": 7, "unit": "A"}
